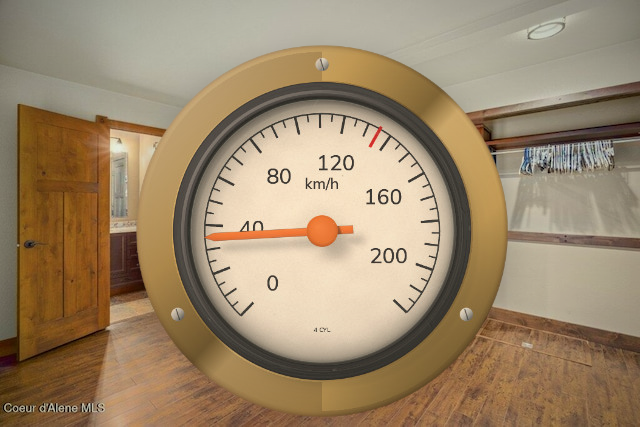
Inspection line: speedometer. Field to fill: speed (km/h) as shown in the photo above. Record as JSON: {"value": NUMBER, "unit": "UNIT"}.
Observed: {"value": 35, "unit": "km/h"}
